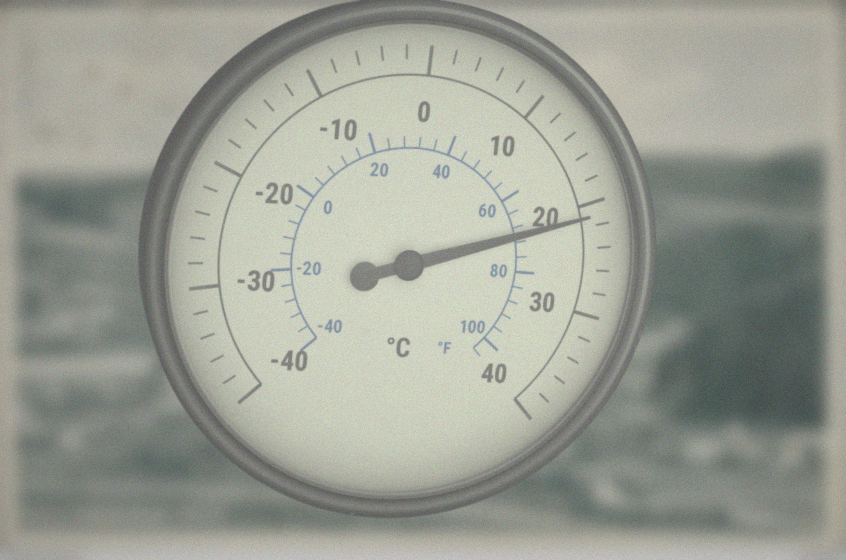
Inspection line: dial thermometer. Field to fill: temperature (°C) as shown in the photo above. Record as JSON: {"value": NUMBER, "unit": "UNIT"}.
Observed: {"value": 21, "unit": "°C"}
